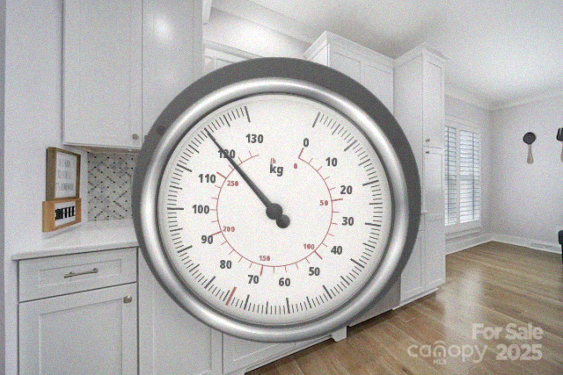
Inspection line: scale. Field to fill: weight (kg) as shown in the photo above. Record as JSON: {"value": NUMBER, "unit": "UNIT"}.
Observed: {"value": 120, "unit": "kg"}
